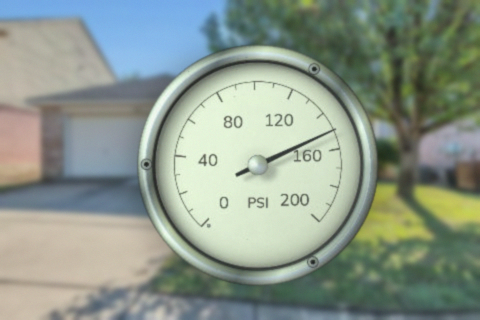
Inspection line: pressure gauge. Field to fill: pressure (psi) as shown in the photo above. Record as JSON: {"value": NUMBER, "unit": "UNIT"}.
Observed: {"value": 150, "unit": "psi"}
